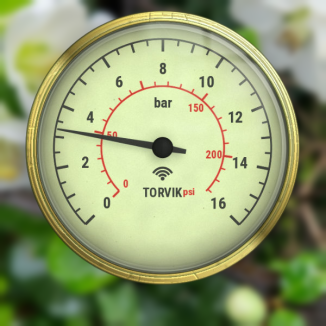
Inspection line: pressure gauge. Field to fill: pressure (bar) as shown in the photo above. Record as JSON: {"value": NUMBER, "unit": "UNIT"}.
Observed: {"value": 3.25, "unit": "bar"}
